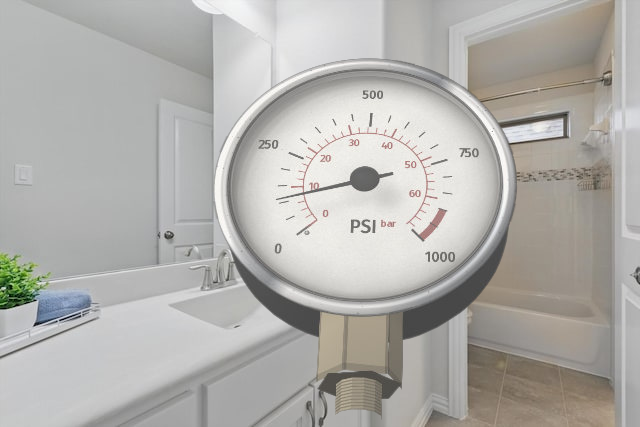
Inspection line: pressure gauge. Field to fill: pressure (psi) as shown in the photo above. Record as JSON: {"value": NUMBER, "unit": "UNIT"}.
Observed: {"value": 100, "unit": "psi"}
